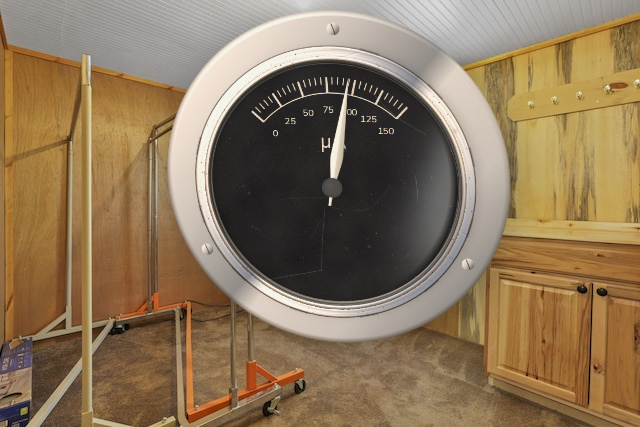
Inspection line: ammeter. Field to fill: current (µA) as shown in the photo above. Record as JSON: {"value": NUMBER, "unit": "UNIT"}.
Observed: {"value": 95, "unit": "µA"}
